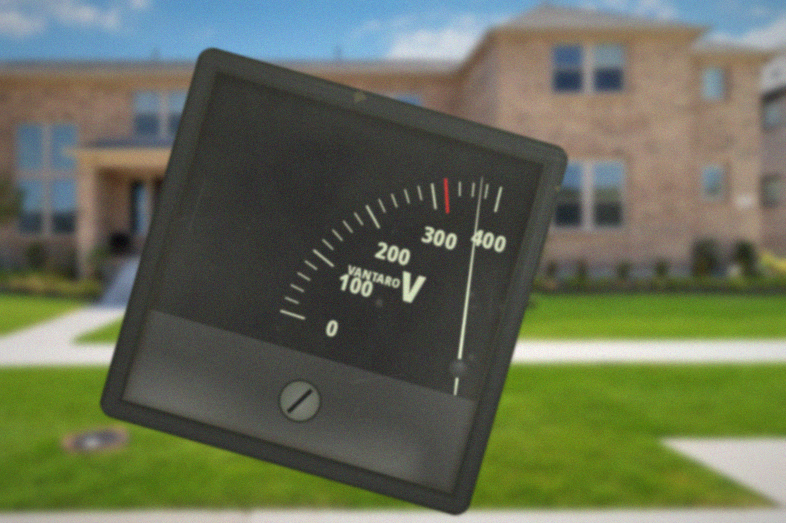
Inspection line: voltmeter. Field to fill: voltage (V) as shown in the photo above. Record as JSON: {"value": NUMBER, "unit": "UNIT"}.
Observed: {"value": 370, "unit": "V"}
